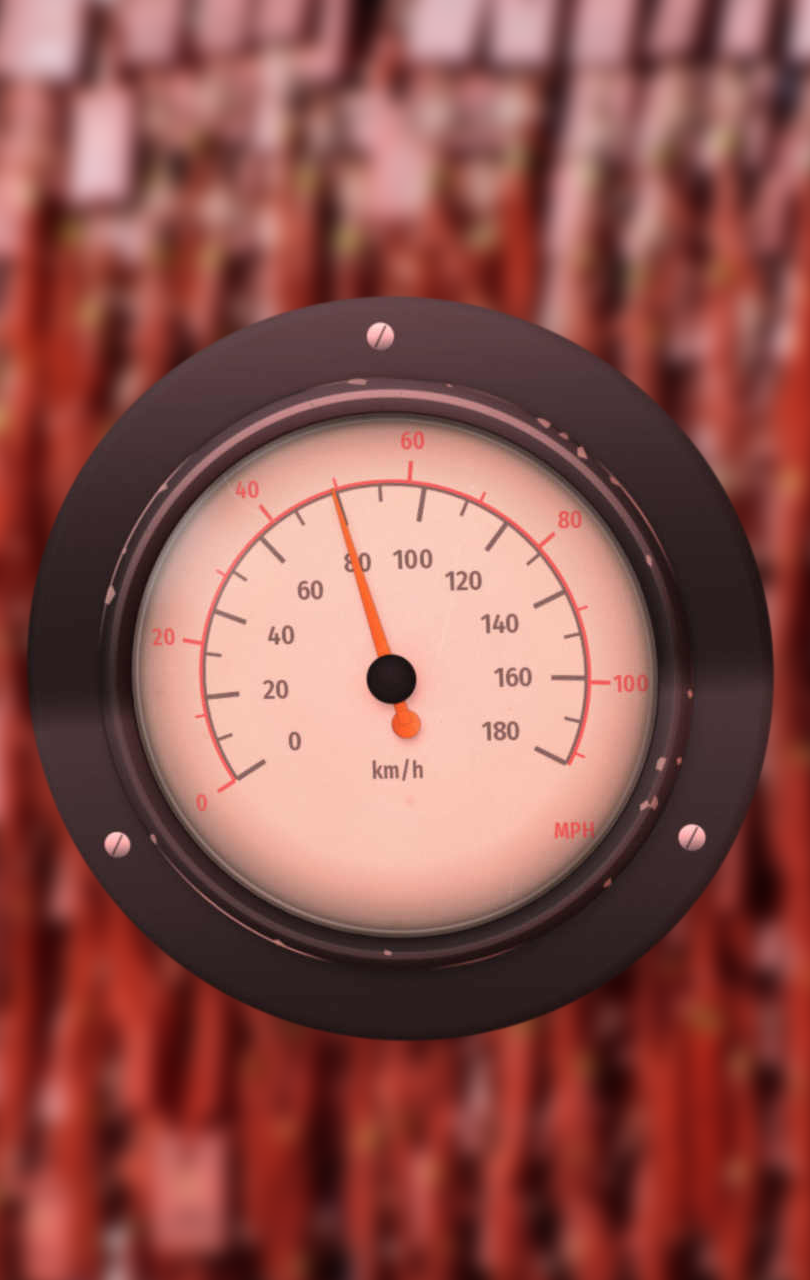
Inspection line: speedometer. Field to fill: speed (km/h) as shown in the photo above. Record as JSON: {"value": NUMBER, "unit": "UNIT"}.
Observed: {"value": 80, "unit": "km/h"}
